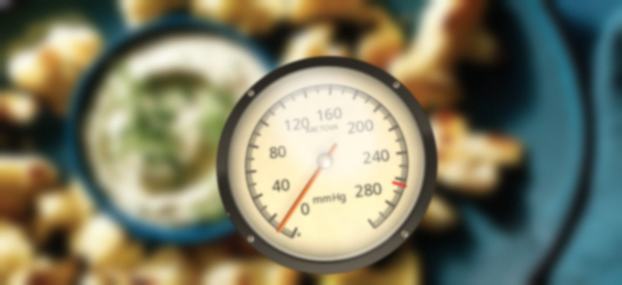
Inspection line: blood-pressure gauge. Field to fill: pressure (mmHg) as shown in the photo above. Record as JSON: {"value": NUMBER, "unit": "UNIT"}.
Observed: {"value": 10, "unit": "mmHg"}
